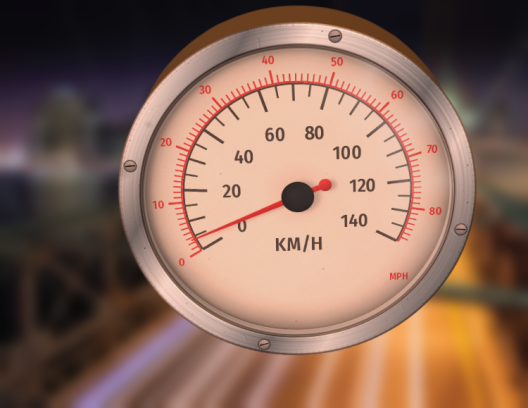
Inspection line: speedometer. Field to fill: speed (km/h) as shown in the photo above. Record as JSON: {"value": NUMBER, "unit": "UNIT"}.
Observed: {"value": 5, "unit": "km/h"}
